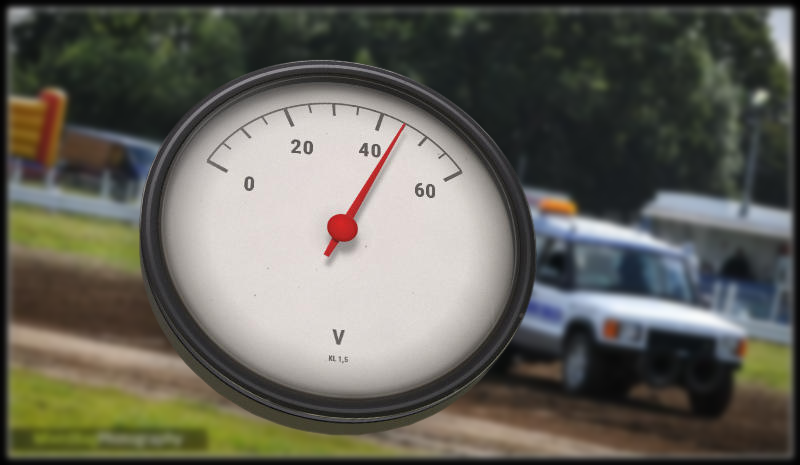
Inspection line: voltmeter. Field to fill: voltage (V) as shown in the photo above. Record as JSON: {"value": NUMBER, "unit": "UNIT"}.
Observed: {"value": 45, "unit": "V"}
